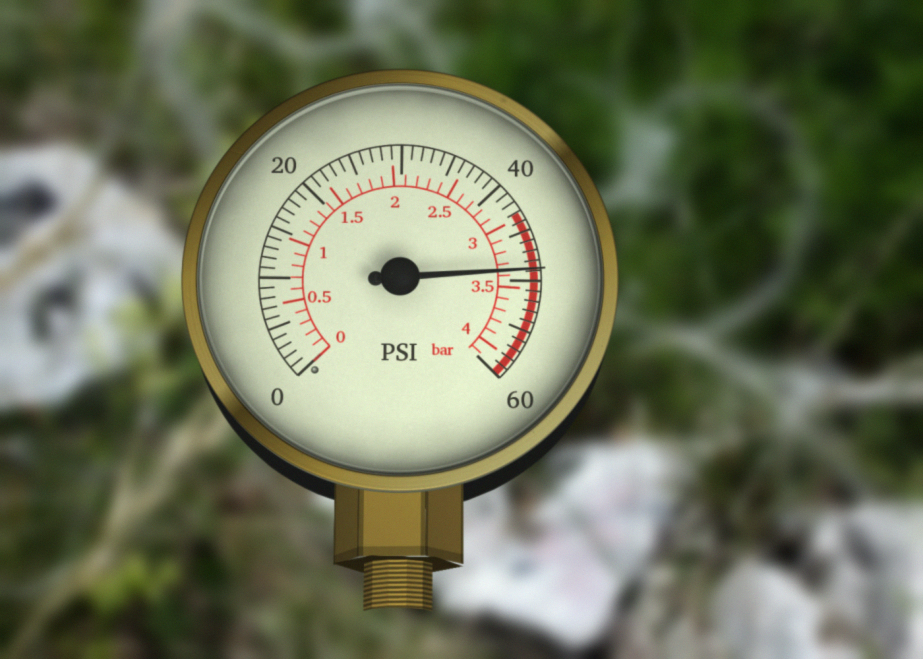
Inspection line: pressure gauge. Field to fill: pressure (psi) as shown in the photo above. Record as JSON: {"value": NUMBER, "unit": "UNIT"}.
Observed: {"value": 49, "unit": "psi"}
